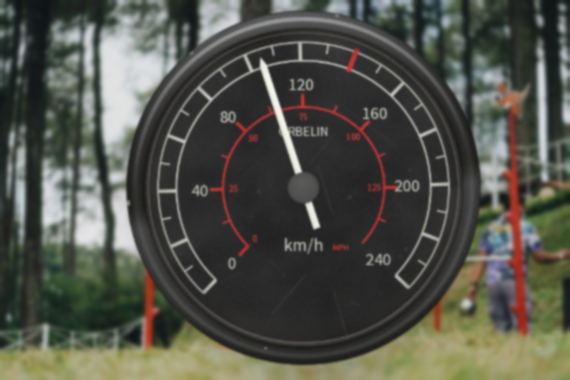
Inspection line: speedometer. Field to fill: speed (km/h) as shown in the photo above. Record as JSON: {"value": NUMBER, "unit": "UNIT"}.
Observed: {"value": 105, "unit": "km/h"}
